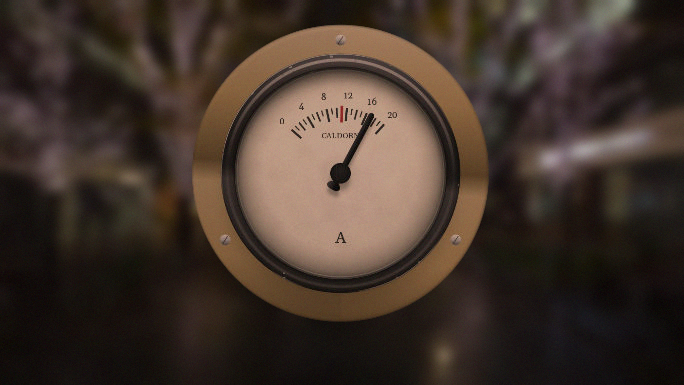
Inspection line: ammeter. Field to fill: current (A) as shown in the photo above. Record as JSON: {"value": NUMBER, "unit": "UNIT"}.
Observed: {"value": 17, "unit": "A"}
